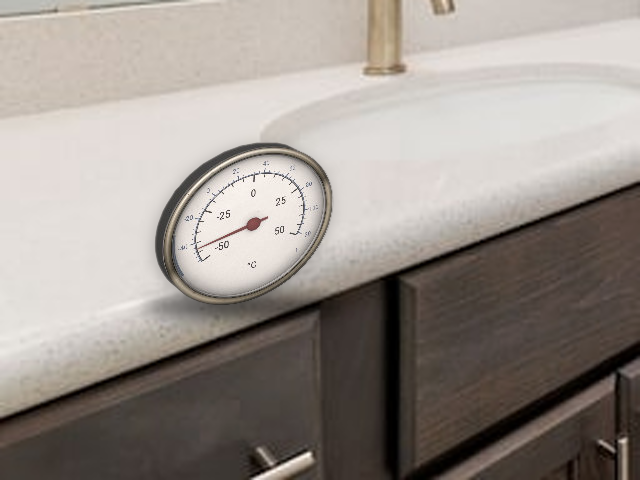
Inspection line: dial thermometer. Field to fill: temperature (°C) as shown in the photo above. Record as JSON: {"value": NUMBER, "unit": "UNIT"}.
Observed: {"value": -42.5, "unit": "°C"}
